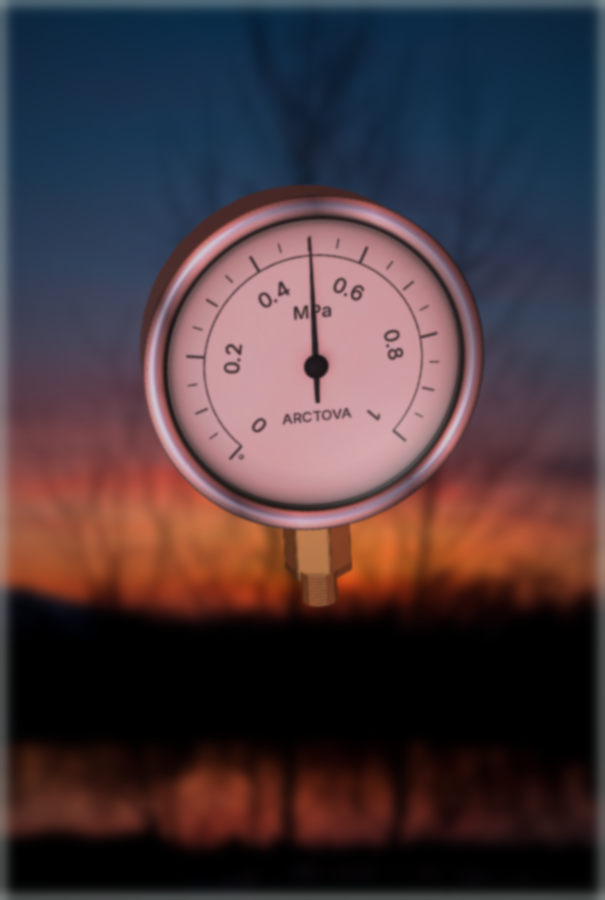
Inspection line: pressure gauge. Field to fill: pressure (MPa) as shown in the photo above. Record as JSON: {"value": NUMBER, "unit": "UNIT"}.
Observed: {"value": 0.5, "unit": "MPa"}
